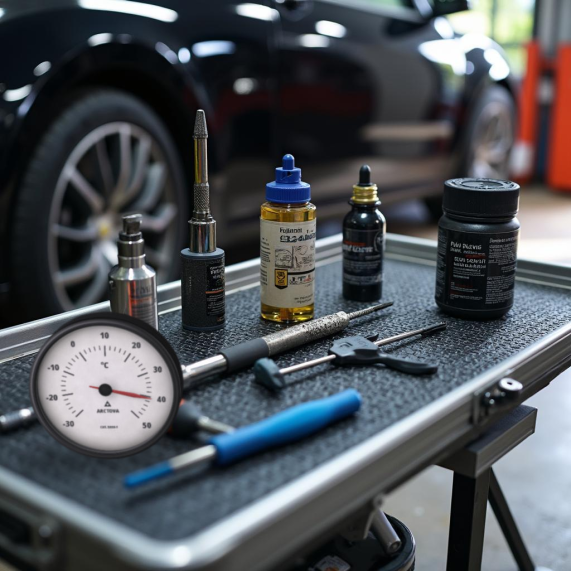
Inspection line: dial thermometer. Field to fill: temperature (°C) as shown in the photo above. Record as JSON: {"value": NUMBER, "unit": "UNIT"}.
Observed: {"value": 40, "unit": "°C"}
